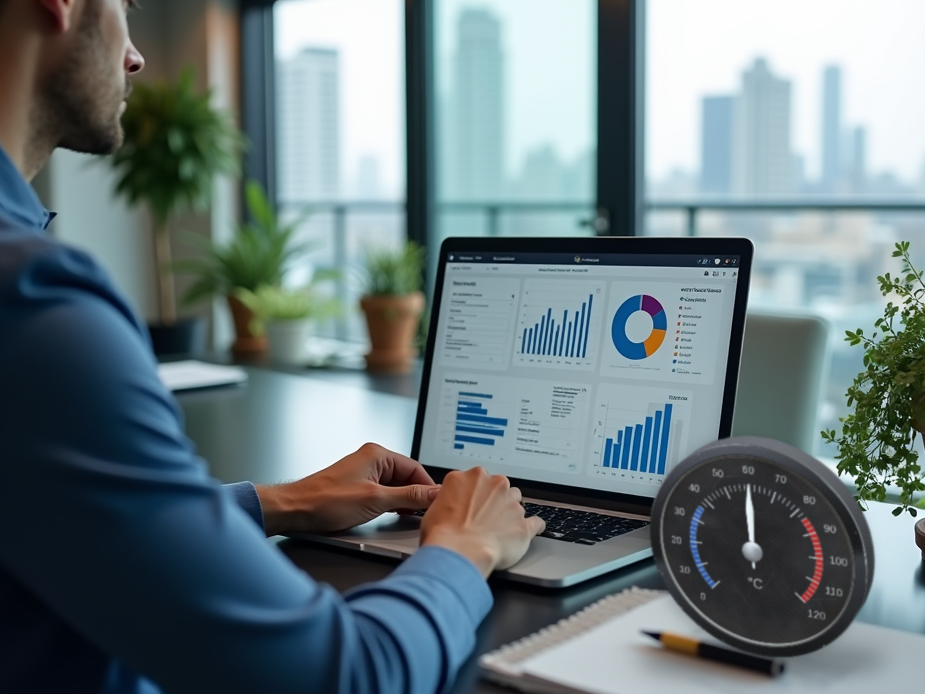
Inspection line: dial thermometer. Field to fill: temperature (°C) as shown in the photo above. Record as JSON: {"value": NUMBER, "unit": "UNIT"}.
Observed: {"value": 60, "unit": "°C"}
